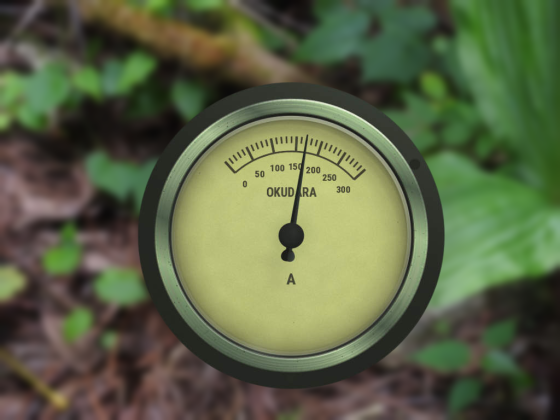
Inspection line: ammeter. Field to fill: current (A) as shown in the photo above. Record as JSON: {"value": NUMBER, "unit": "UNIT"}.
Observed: {"value": 170, "unit": "A"}
